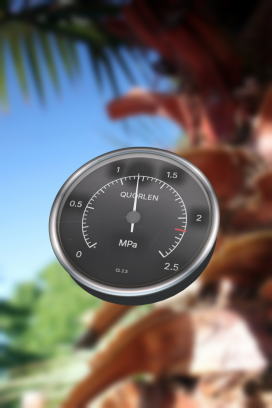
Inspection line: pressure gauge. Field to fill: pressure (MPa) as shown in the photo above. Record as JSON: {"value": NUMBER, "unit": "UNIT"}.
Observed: {"value": 1.2, "unit": "MPa"}
